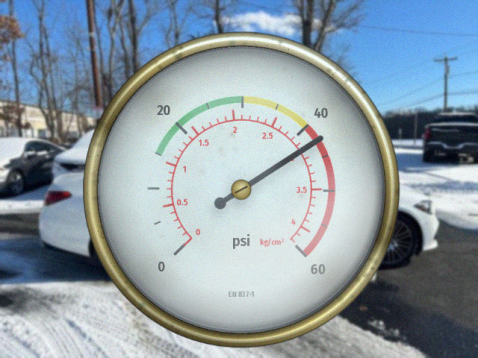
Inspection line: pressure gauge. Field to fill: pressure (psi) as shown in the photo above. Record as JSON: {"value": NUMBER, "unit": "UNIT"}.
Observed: {"value": 42.5, "unit": "psi"}
